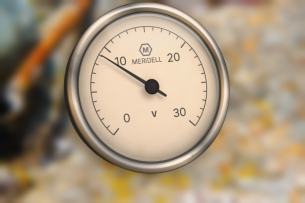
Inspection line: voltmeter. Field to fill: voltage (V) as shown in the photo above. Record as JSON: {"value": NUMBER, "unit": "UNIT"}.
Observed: {"value": 9, "unit": "V"}
